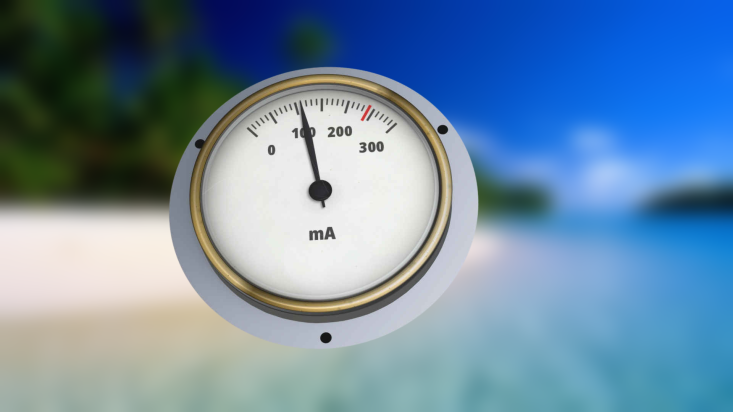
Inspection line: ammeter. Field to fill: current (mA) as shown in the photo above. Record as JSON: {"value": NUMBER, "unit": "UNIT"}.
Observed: {"value": 110, "unit": "mA"}
